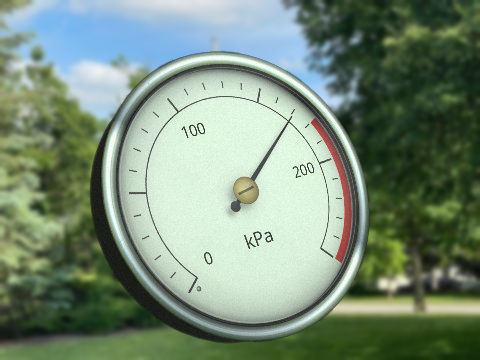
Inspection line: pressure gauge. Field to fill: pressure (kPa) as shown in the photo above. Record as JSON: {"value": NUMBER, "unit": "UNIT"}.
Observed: {"value": 170, "unit": "kPa"}
